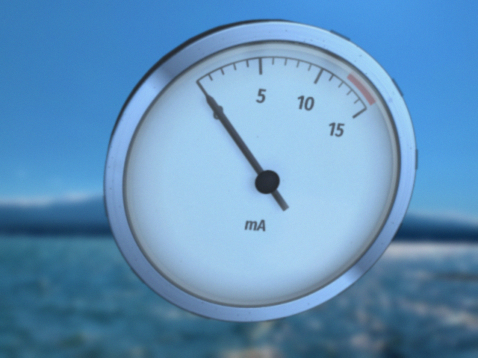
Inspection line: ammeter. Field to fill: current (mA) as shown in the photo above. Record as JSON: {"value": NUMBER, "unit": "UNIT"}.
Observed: {"value": 0, "unit": "mA"}
